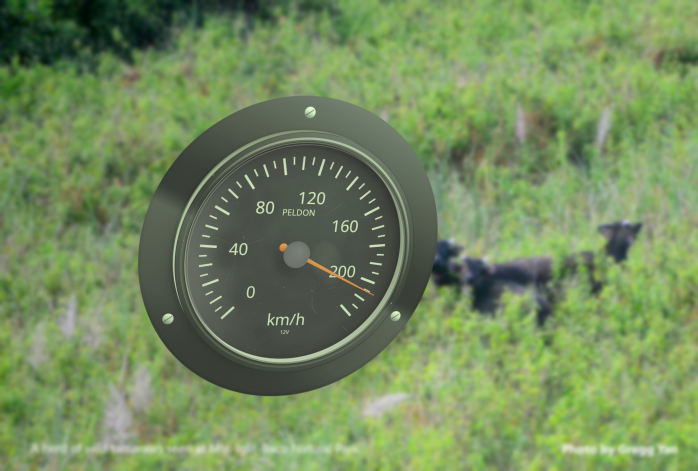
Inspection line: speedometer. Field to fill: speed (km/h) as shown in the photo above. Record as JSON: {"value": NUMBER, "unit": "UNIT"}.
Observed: {"value": 205, "unit": "km/h"}
